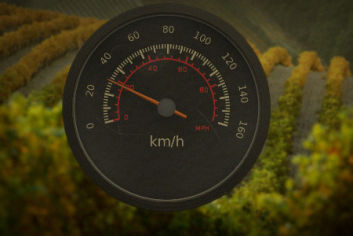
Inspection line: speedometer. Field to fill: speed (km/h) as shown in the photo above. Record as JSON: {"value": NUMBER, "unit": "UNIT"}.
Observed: {"value": 30, "unit": "km/h"}
